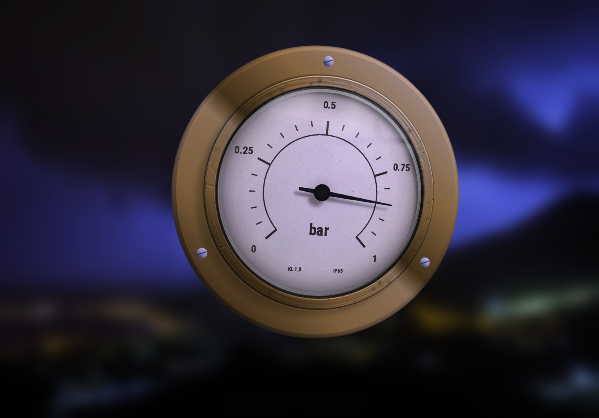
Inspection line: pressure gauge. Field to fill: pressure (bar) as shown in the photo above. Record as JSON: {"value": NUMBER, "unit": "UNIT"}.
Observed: {"value": 0.85, "unit": "bar"}
